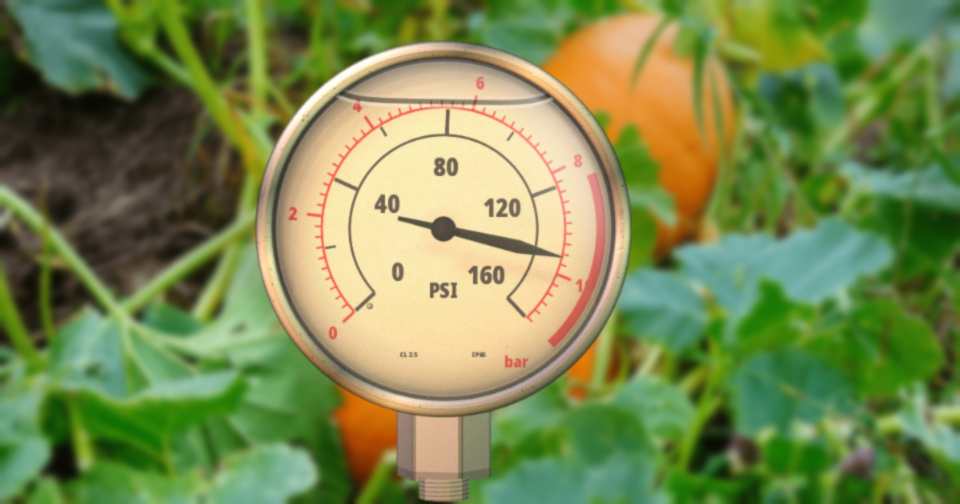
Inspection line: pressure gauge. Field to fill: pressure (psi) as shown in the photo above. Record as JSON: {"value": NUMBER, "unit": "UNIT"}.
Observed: {"value": 140, "unit": "psi"}
